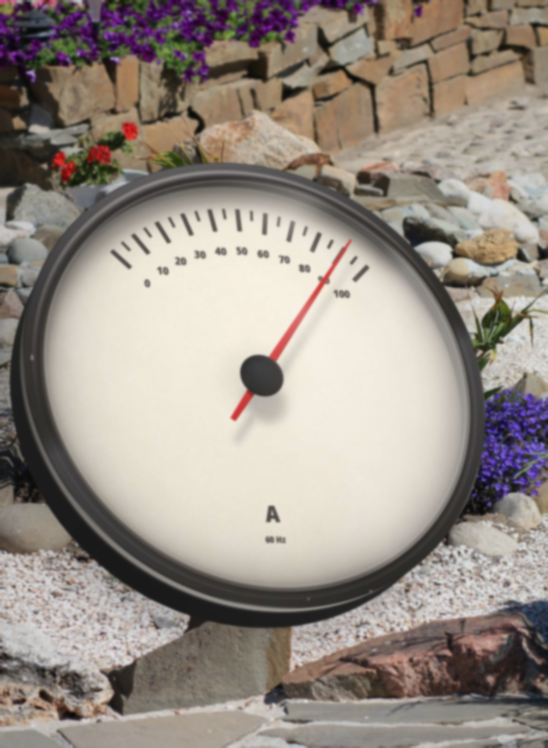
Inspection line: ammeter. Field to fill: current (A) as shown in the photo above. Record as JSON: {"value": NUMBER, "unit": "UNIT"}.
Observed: {"value": 90, "unit": "A"}
